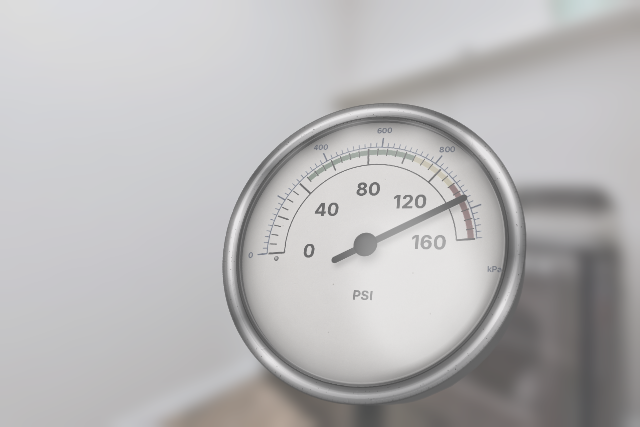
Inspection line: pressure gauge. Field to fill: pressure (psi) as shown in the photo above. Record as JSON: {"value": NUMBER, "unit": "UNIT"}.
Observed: {"value": 140, "unit": "psi"}
